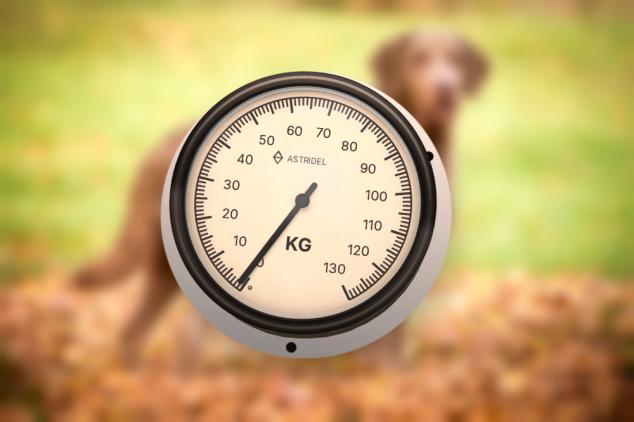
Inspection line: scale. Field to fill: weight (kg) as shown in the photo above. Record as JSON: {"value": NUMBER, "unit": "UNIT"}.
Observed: {"value": 1, "unit": "kg"}
